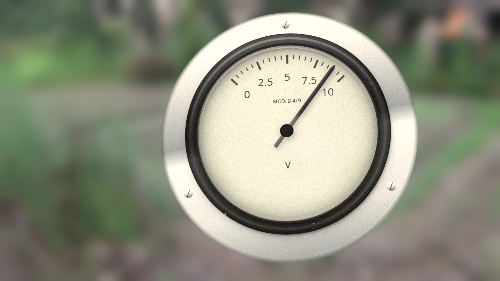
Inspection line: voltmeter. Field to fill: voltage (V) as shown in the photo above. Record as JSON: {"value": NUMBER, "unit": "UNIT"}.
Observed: {"value": 9, "unit": "V"}
